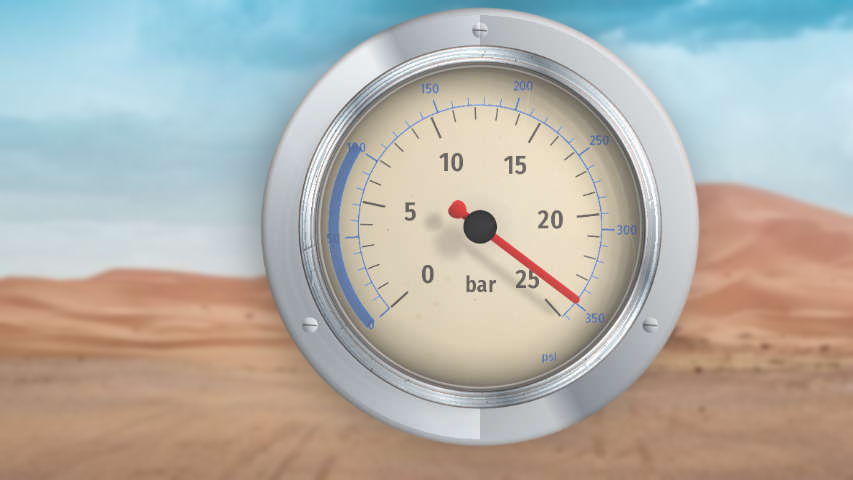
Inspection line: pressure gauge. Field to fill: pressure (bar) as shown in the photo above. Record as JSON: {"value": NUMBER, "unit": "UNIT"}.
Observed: {"value": 24, "unit": "bar"}
